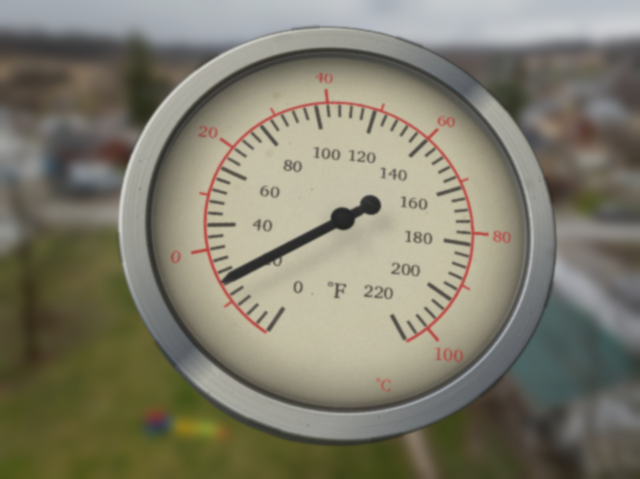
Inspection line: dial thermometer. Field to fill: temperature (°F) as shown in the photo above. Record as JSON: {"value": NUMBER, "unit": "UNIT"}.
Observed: {"value": 20, "unit": "°F"}
